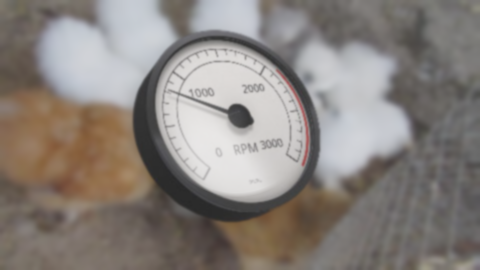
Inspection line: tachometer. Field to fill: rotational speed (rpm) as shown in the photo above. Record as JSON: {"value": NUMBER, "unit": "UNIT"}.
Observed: {"value": 800, "unit": "rpm"}
